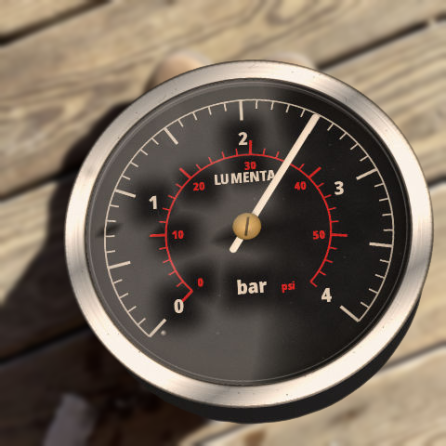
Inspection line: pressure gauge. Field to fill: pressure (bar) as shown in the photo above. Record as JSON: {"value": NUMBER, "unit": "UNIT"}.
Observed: {"value": 2.5, "unit": "bar"}
